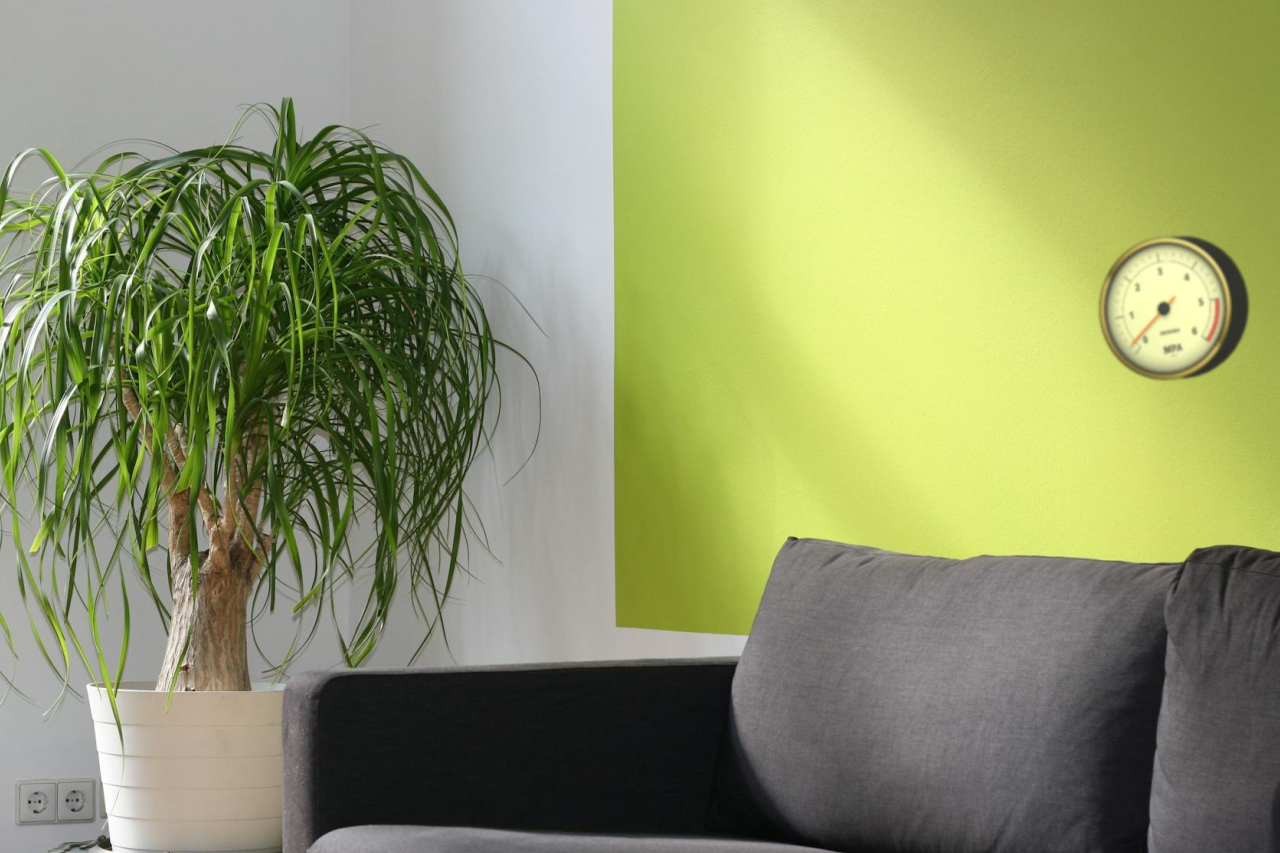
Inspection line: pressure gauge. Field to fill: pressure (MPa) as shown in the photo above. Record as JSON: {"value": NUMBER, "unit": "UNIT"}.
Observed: {"value": 0.2, "unit": "MPa"}
